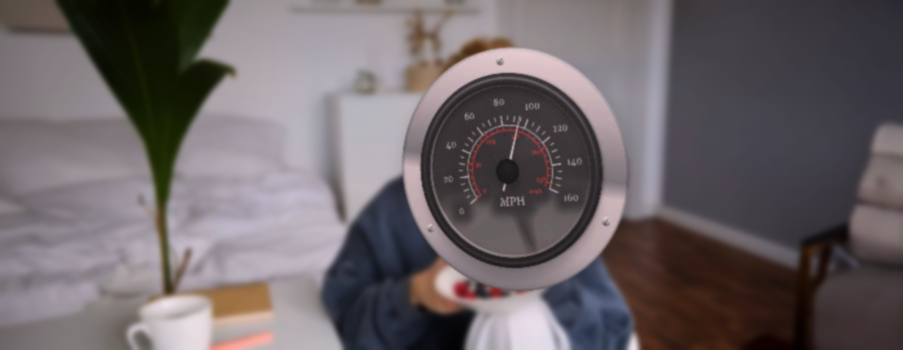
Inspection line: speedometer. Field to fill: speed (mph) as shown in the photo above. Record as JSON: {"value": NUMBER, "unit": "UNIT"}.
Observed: {"value": 95, "unit": "mph"}
